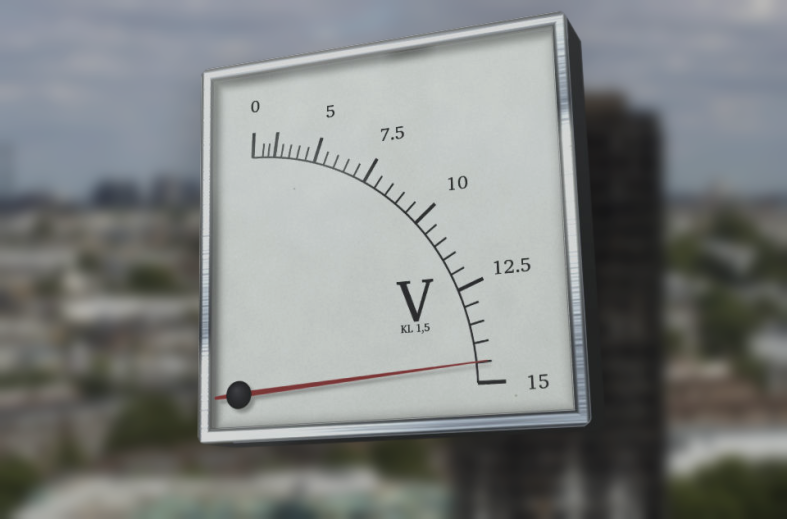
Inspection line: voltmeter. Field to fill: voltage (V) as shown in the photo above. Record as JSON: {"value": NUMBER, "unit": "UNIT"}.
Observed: {"value": 14.5, "unit": "V"}
